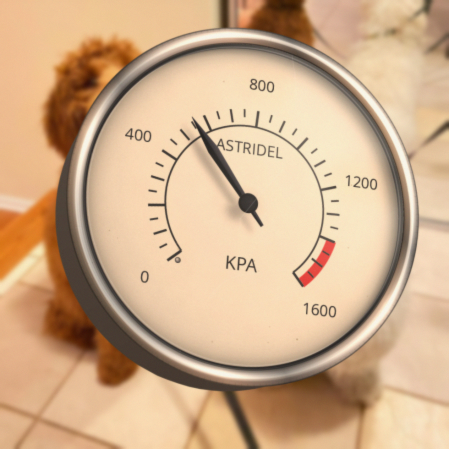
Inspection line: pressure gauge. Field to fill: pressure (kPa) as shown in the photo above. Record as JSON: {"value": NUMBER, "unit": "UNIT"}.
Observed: {"value": 550, "unit": "kPa"}
